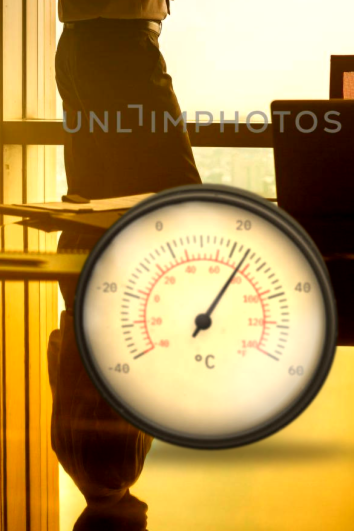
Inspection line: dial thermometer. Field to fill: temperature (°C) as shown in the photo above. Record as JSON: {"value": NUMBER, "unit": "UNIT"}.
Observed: {"value": 24, "unit": "°C"}
